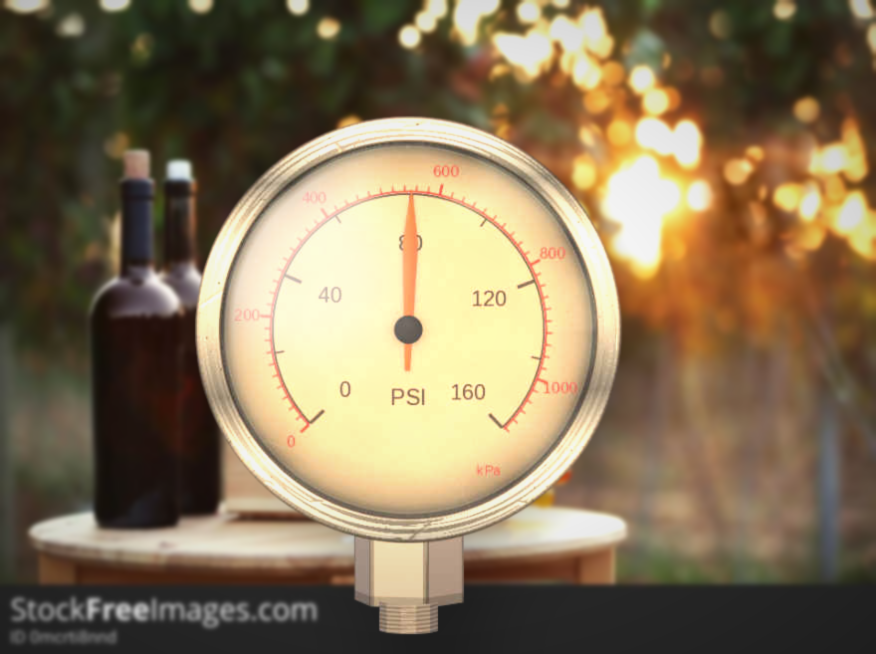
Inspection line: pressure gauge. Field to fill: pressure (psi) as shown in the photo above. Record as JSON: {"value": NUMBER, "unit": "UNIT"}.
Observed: {"value": 80, "unit": "psi"}
